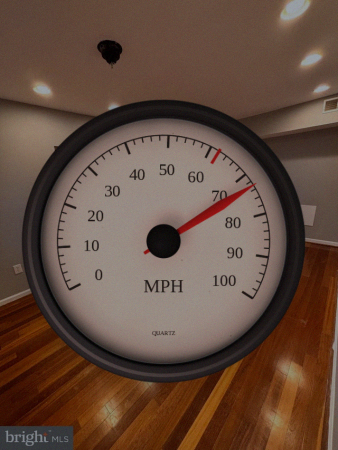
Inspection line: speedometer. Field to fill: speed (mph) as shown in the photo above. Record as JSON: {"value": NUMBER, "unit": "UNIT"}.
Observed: {"value": 73, "unit": "mph"}
